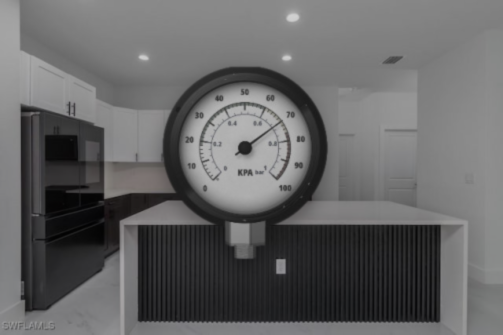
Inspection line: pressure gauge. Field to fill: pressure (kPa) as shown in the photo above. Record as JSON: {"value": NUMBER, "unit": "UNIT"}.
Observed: {"value": 70, "unit": "kPa"}
